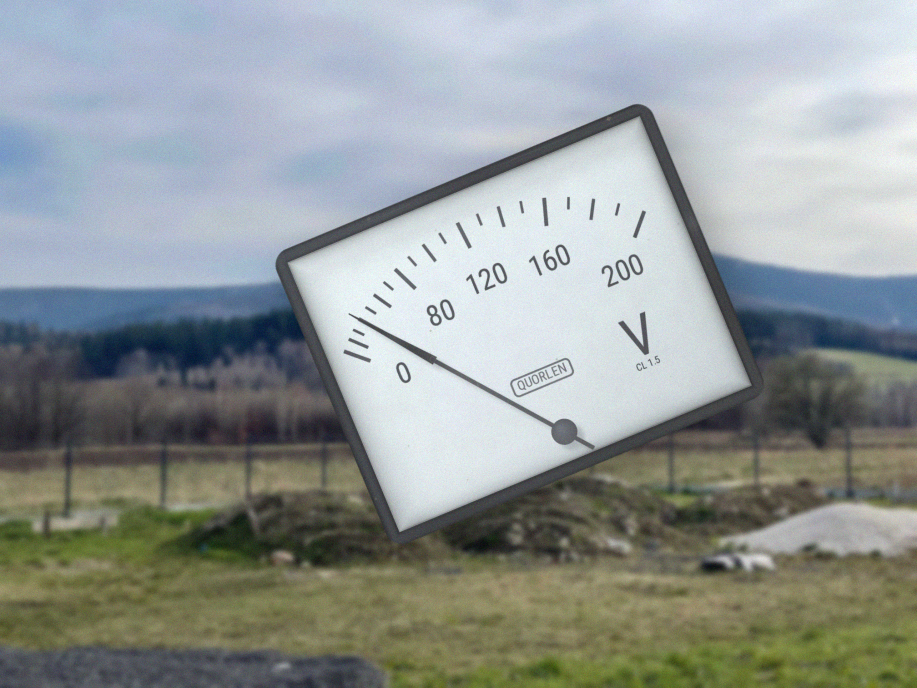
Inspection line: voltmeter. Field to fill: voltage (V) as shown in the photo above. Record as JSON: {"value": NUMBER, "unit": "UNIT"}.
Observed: {"value": 40, "unit": "V"}
